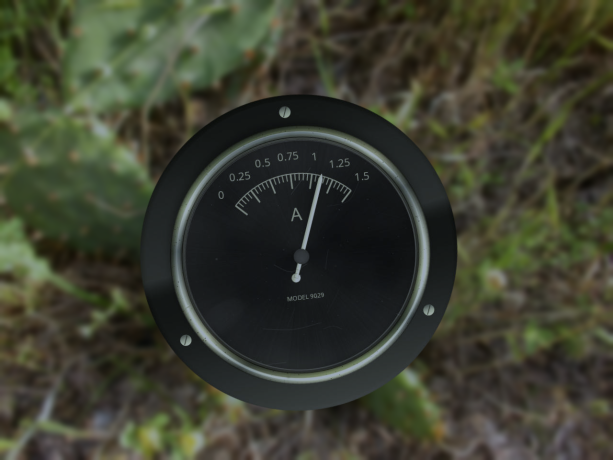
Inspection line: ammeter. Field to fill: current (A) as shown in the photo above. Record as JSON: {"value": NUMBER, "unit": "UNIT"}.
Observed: {"value": 1.1, "unit": "A"}
